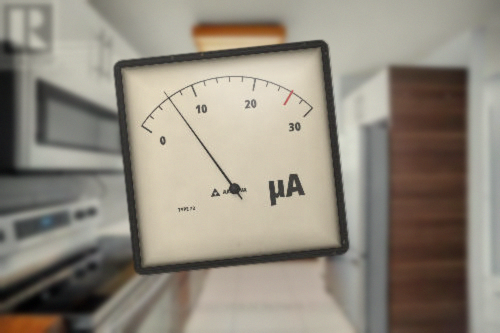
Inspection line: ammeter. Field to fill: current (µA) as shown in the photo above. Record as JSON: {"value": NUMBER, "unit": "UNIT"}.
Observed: {"value": 6, "unit": "µA"}
